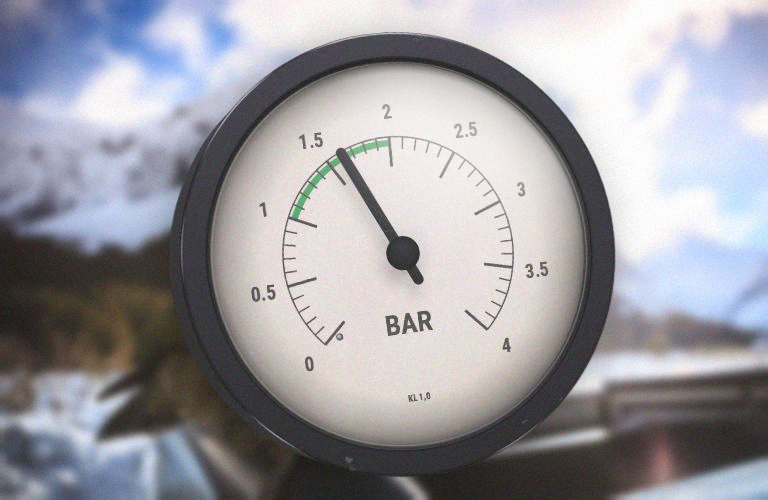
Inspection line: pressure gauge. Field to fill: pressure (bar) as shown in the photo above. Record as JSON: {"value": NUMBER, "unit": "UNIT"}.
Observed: {"value": 1.6, "unit": "bar"}
